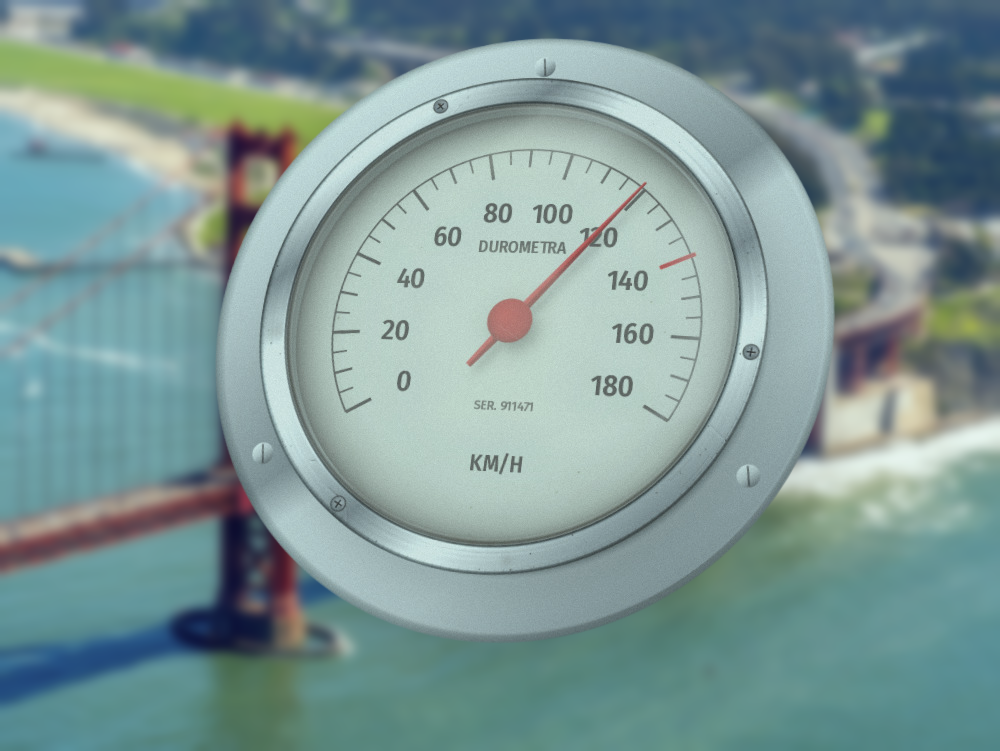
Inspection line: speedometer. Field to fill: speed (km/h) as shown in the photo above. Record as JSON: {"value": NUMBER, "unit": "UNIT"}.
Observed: {"value": 120, "unit": "km/h"}
